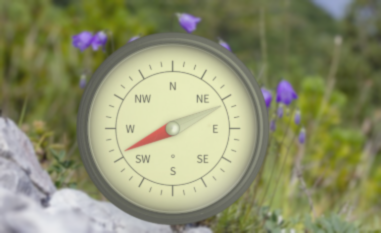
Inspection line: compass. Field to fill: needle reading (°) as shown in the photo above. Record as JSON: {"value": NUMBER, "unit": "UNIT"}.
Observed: {"value": 245, "unit": "°"}
